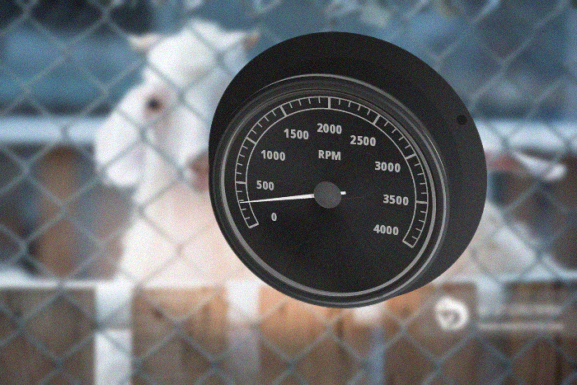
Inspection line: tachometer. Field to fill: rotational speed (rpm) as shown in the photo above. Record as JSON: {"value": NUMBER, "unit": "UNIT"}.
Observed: {"value": 300, "unit": "rpm"}
